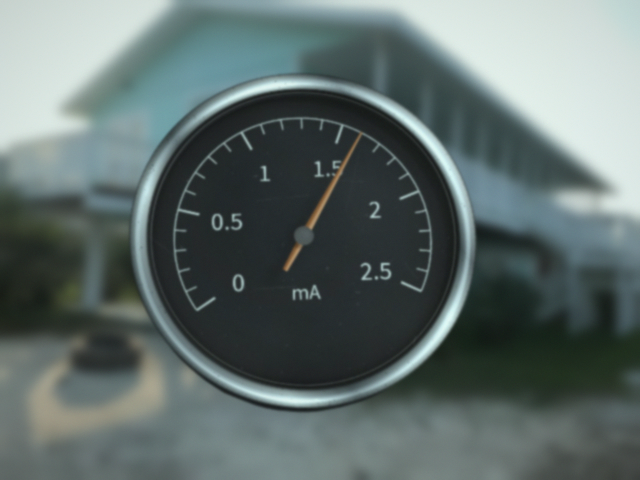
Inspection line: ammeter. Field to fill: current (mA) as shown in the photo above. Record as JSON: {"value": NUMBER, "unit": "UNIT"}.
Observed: {"value": 1.6, "unit": "mA"}
